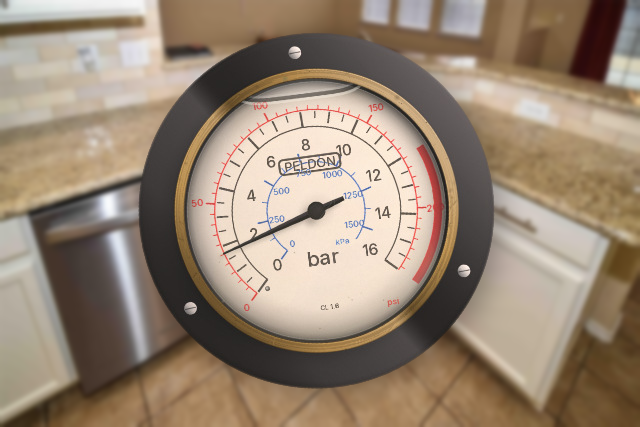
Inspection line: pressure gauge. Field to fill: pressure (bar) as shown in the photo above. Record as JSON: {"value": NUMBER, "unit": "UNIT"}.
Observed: {"value": 1.75, "unit": "bar"}
